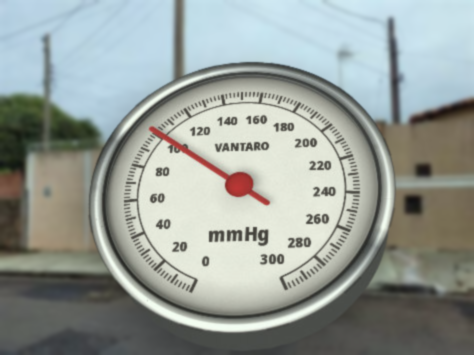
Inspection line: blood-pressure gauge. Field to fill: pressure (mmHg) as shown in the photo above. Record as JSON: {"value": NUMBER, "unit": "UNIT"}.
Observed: {"value": 100, "unit": "mmHg"}
